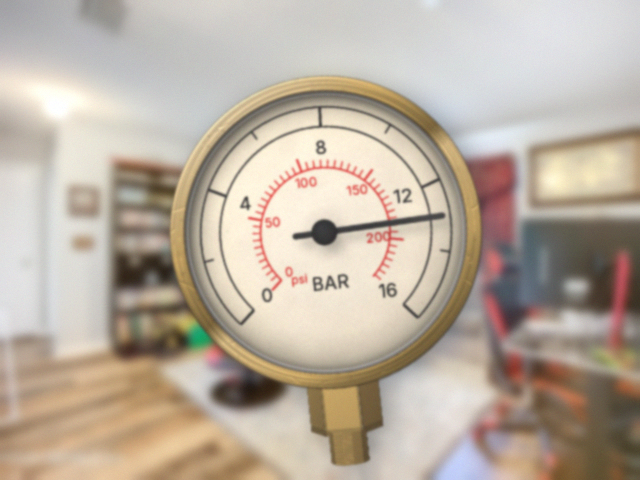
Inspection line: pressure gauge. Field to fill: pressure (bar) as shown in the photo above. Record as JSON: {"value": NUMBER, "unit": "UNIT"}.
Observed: {"value": 13, "unit": "bar"}
